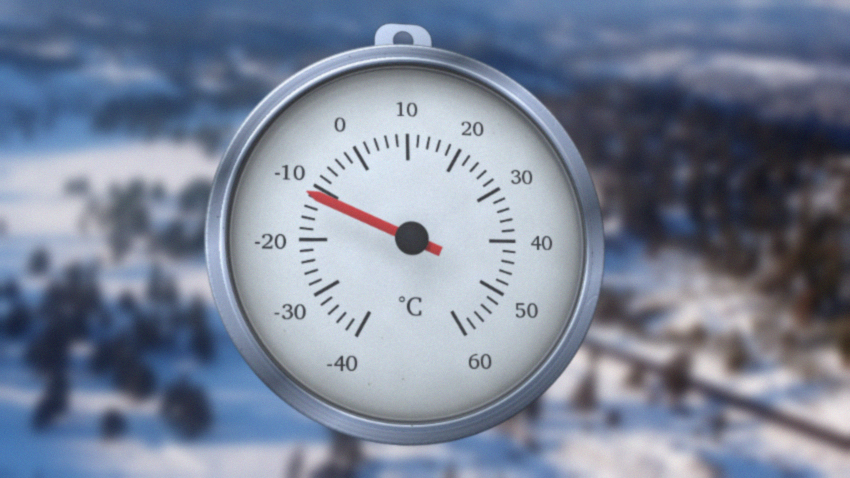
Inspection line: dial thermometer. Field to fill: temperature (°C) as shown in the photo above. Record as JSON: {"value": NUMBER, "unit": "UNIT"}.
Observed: {"value": -12, "unit": "°C"}
